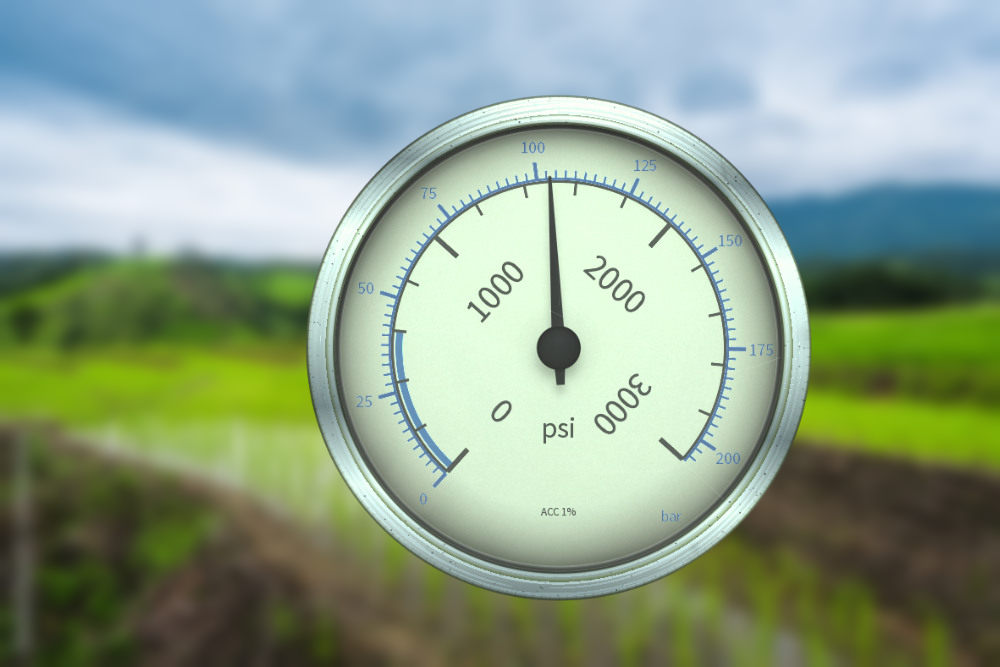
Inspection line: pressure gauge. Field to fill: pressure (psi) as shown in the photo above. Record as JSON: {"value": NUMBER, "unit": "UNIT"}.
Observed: {"value": 1500, "unit": "psi"}
